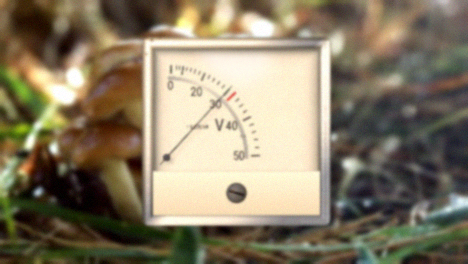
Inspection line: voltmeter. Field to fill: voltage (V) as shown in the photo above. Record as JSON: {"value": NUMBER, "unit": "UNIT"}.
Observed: {"value": 30, "unit": "V"}
